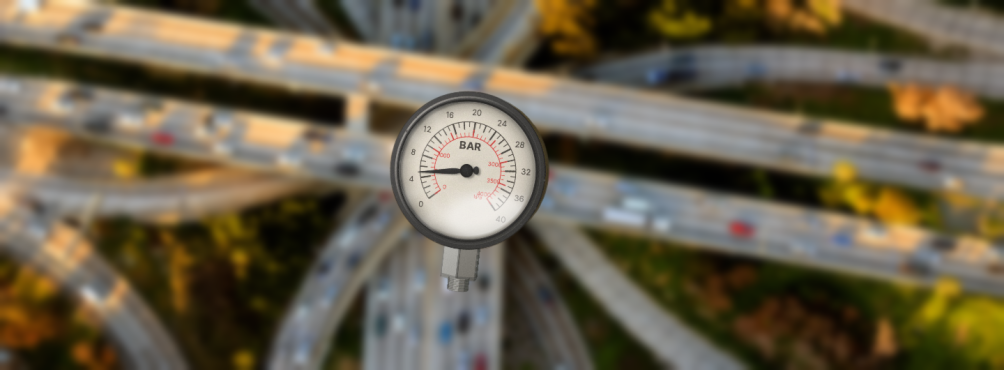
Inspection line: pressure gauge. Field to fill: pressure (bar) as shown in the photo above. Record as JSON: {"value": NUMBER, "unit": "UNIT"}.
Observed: {"value": 5, "unit": "bar"}
